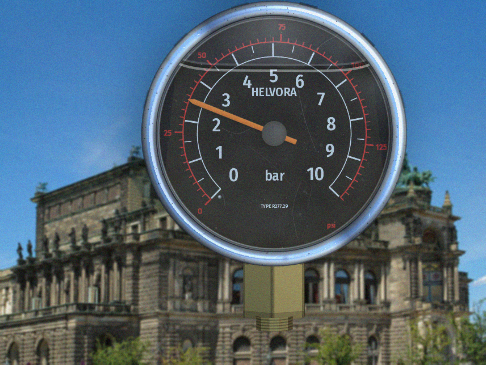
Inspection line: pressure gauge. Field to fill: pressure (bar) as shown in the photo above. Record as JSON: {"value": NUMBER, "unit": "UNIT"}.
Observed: {"value": 2.5, "unit": "bar"}
